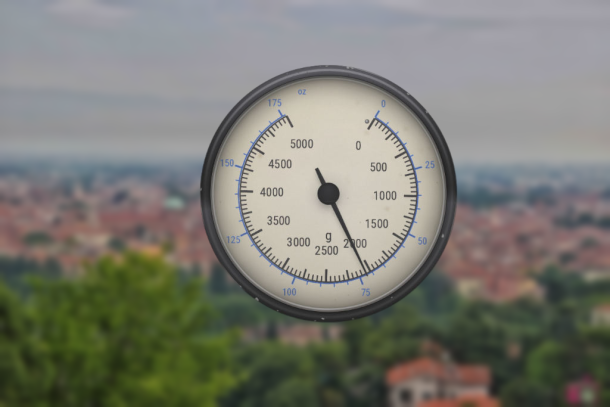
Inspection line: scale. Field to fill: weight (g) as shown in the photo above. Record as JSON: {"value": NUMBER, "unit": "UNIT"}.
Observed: {"value": 2050, "unit": "g"}
